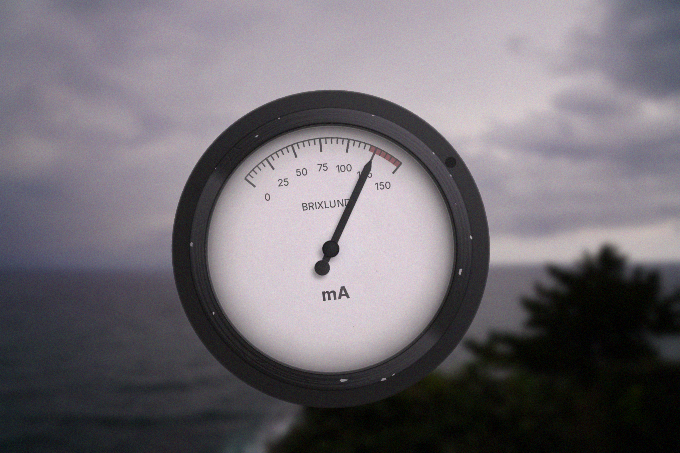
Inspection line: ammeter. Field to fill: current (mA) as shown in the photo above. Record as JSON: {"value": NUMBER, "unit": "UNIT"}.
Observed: {"value": 125, "unit": "mA"}
